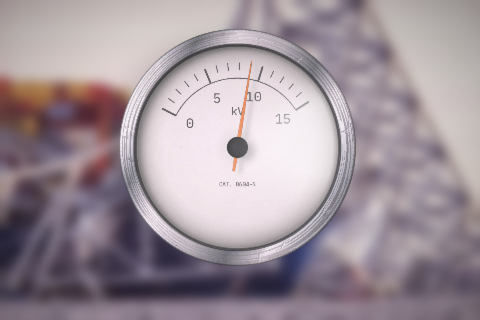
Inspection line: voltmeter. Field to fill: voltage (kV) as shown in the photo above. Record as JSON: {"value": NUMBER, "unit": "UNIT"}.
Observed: {"value": 9, "unit": "kV"}
